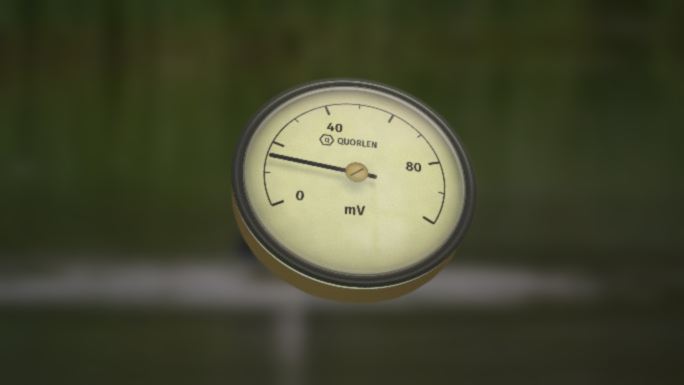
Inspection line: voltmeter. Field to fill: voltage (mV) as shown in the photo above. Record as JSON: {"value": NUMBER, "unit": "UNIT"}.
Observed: {"value": 15, "unit": "mV"}
